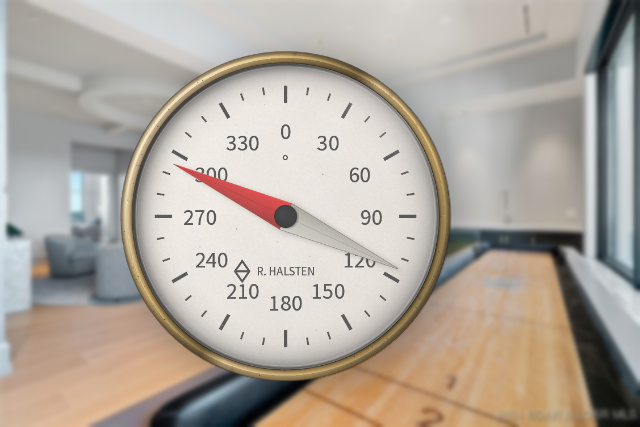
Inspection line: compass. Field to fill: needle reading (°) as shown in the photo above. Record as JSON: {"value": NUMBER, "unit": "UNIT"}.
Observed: {"value": 295, "unit": "°"}
